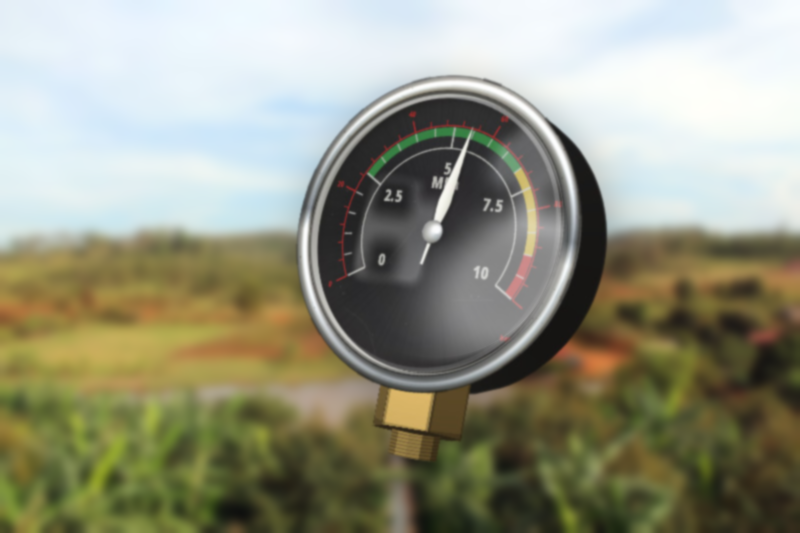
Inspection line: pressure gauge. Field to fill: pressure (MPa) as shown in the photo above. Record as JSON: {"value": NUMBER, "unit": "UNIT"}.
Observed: {"value": 5.5, "unit": "MPa"}
